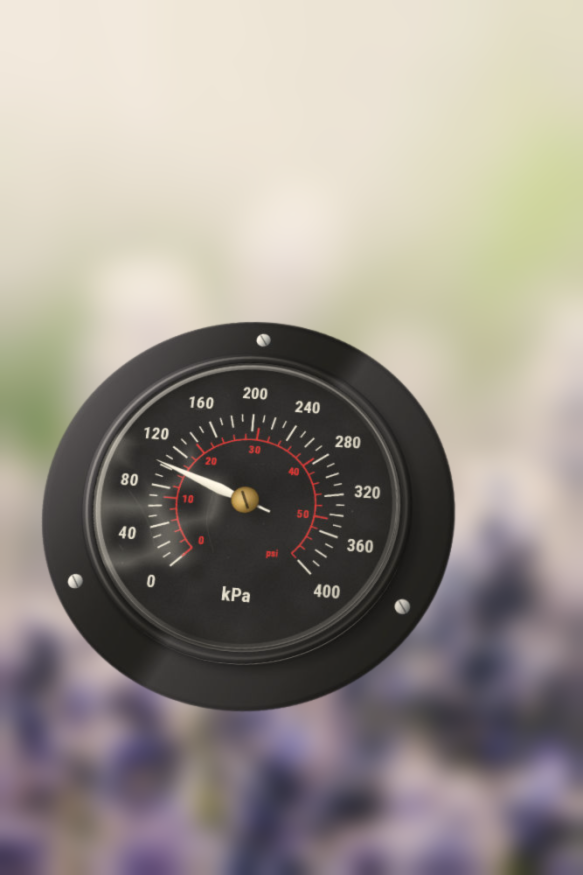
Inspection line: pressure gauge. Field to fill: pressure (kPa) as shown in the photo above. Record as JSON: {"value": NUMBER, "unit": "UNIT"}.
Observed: {"value": 100, "unit": "kPa"}
